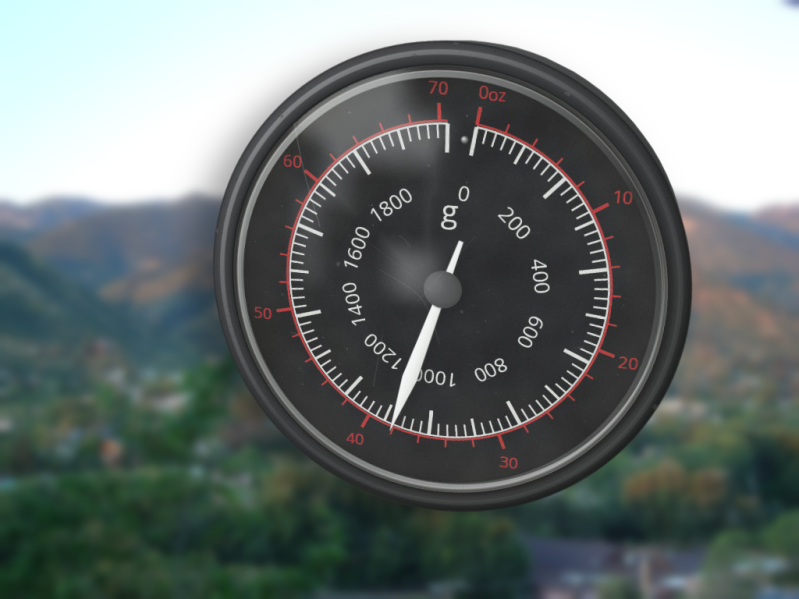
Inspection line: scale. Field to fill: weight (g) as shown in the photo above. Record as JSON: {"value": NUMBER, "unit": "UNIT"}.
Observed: {"value": 1080, "unit": "g"}
